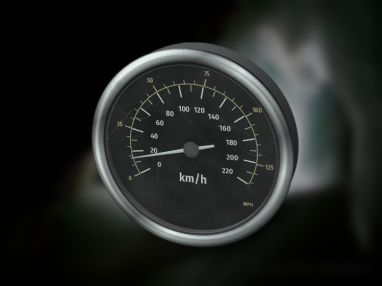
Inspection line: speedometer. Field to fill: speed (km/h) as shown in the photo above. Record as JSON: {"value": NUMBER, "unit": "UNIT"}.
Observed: {"value": 15, "unit": "km/h"}
